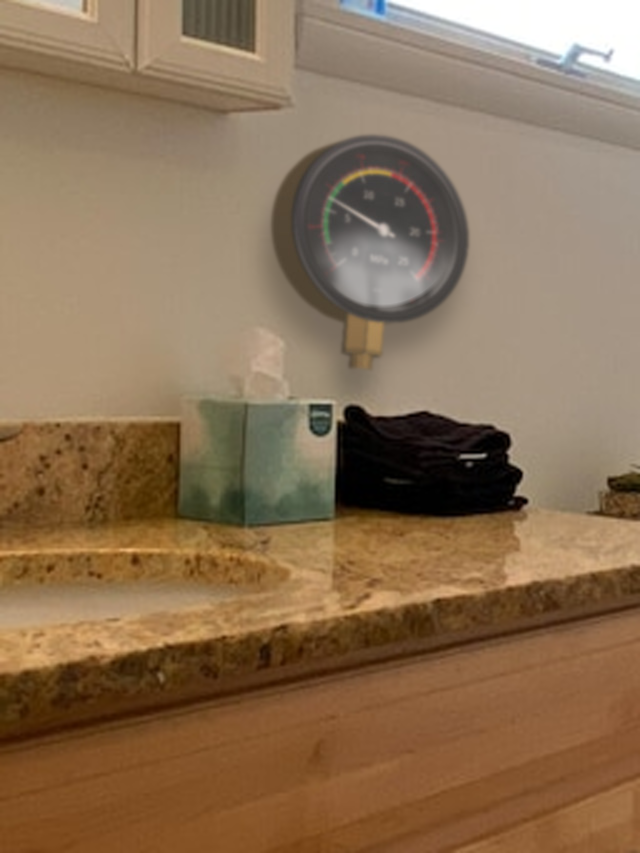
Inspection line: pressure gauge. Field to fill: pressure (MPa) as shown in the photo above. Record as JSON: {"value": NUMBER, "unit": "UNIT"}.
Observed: {"value": 6, "unit": "MPa"}
